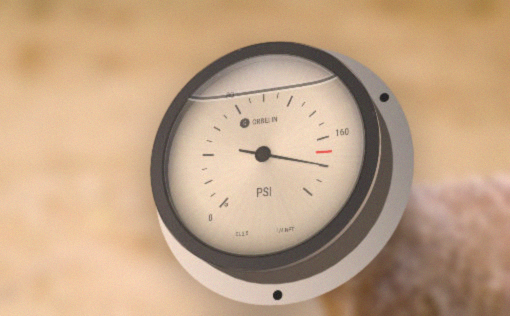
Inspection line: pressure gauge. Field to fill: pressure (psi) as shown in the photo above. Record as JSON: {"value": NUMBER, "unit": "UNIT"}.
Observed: {"value": 180, "unit": "psi"}
